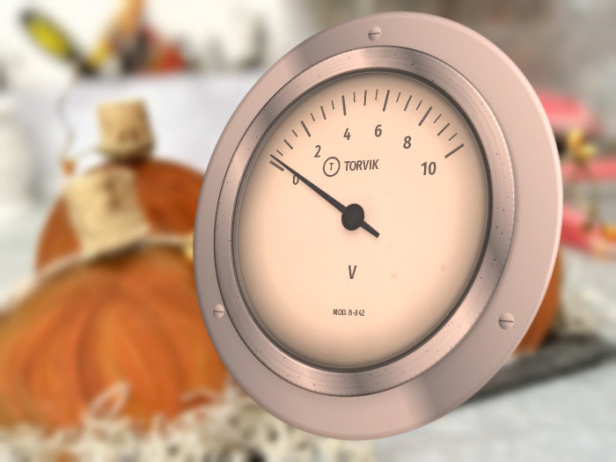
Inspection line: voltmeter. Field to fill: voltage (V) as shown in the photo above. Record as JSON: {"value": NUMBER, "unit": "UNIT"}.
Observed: {"value": 0.25, "unit": "V"}
